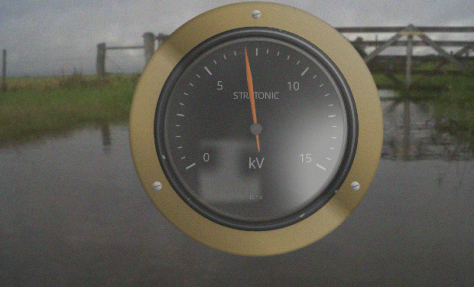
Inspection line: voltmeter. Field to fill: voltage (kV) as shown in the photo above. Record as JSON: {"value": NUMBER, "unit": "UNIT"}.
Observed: {"value": 7, "unit": "kV"}
